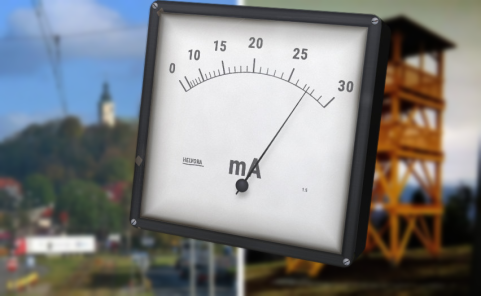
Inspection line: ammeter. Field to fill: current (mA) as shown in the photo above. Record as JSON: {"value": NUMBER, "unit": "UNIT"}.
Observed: {"value": 27.5, "unit": "mA"}
